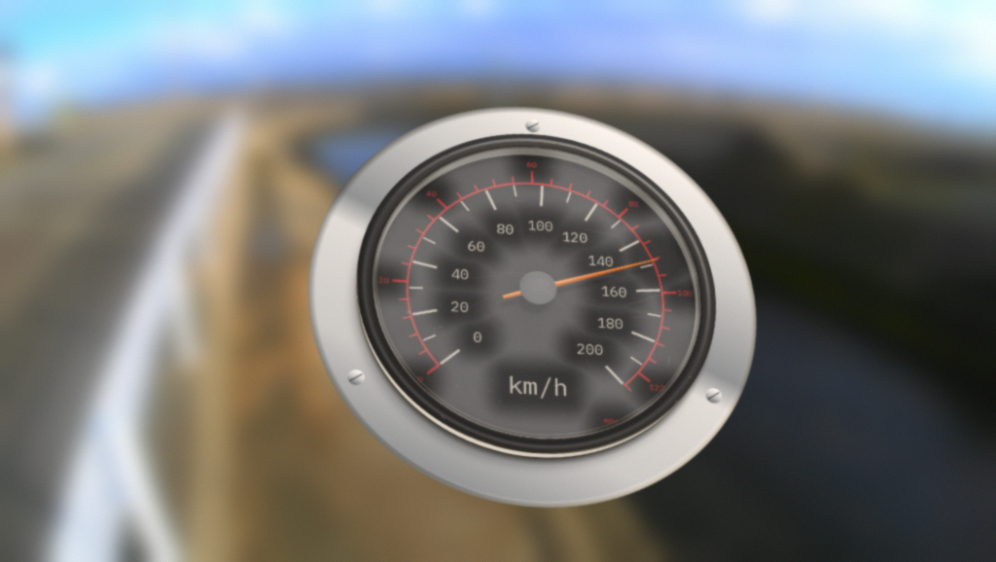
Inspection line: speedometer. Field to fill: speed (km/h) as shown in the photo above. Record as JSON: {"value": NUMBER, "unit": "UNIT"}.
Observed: {"value": 150, "unit": "km/h"}
